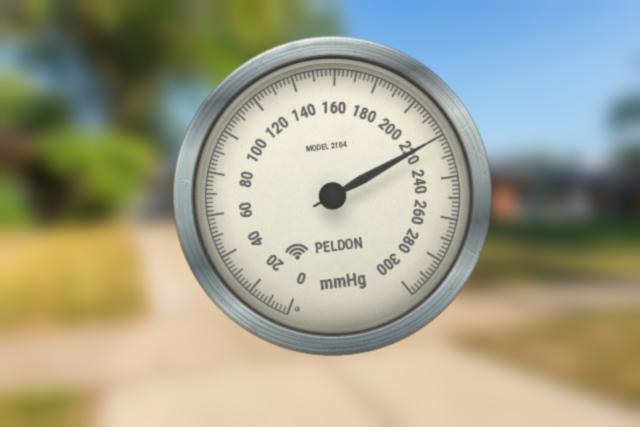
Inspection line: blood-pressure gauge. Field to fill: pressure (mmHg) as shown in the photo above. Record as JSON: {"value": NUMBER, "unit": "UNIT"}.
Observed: {"value": 220, "unit": "mmHg"}
